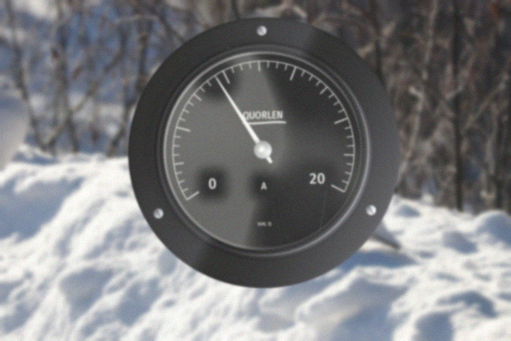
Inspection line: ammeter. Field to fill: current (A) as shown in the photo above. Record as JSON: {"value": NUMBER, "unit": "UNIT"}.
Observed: {"value": 7.5, "unit": "A"}
